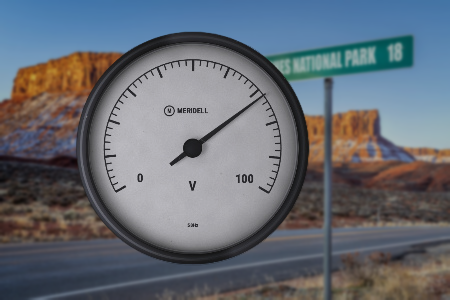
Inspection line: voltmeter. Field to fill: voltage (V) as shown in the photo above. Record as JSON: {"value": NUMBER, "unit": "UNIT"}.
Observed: {"value": 72, "unit": "V"}
